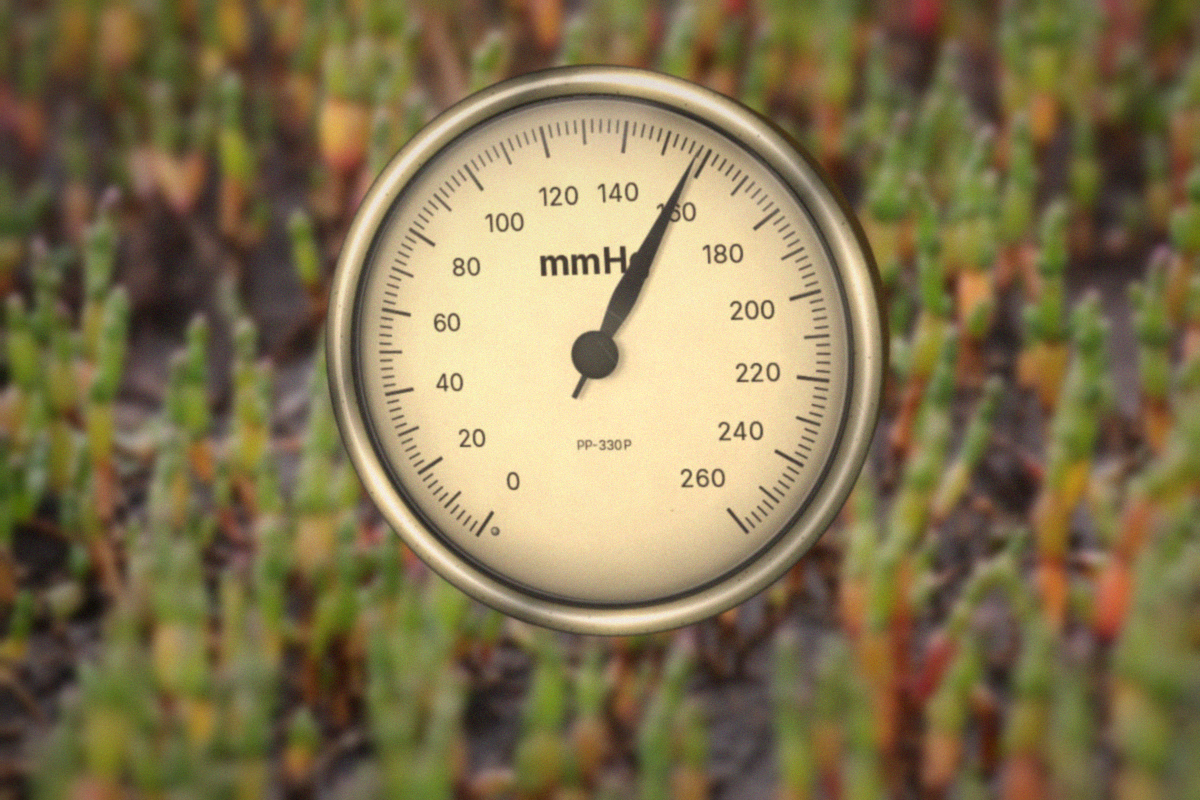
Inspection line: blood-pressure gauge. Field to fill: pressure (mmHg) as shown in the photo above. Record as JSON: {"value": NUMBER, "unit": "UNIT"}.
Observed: {"value": 158, "unit": "mmHg"}
